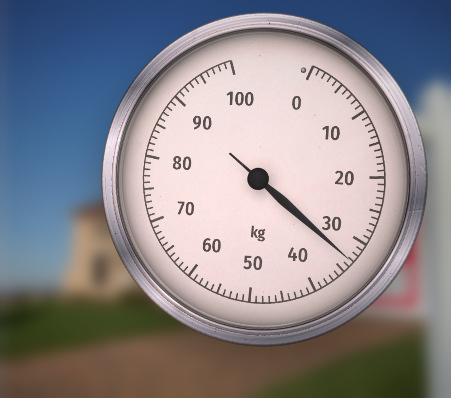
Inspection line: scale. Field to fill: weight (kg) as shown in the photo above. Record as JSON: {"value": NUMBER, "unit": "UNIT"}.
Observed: {"value": 33, "unit": "kg"}
